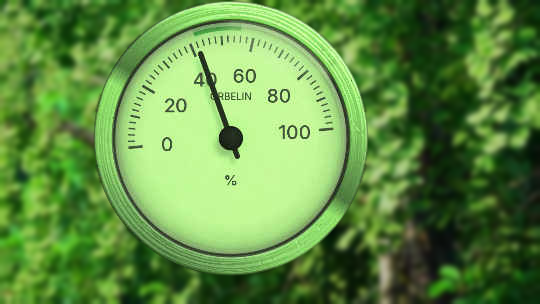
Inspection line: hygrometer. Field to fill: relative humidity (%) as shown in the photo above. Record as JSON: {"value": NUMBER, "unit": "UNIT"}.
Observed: {"value": 42, "unit": "%"}
